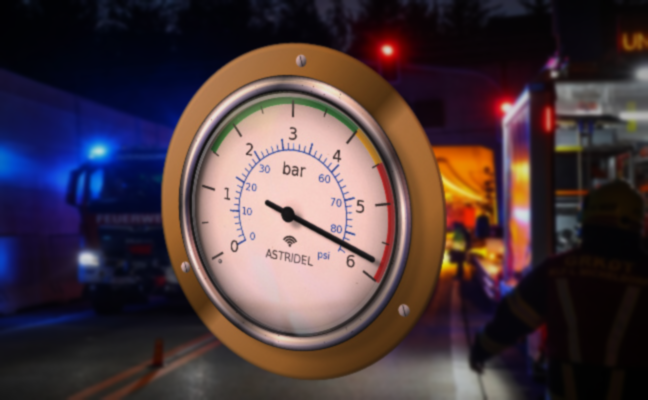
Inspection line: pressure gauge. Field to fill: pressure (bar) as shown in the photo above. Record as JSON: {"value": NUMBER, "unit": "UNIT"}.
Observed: {"value": 5.75, "unit": "bar"}
